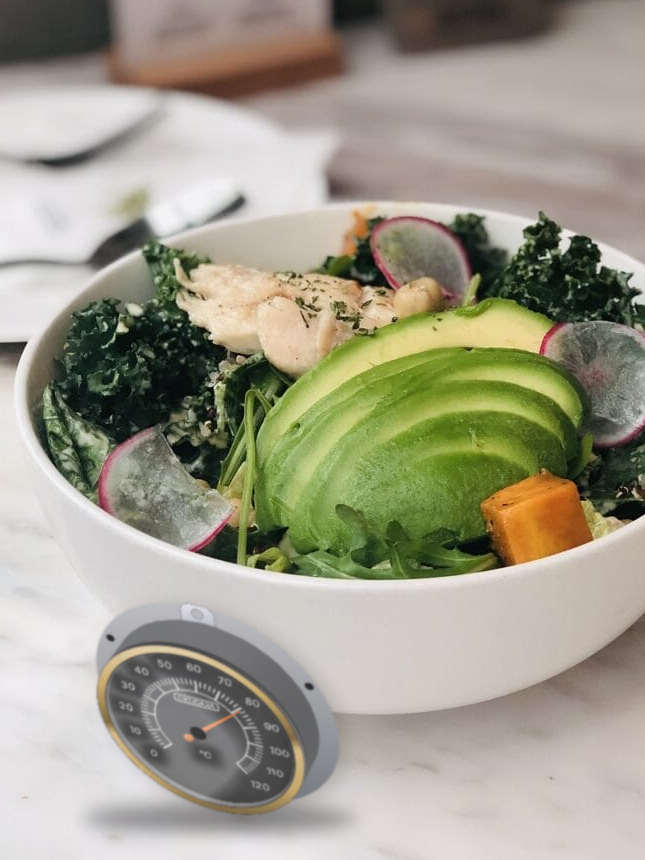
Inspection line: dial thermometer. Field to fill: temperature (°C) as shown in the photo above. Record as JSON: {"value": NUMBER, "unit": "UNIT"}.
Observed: {"value": 80, "unit": "°C"}
